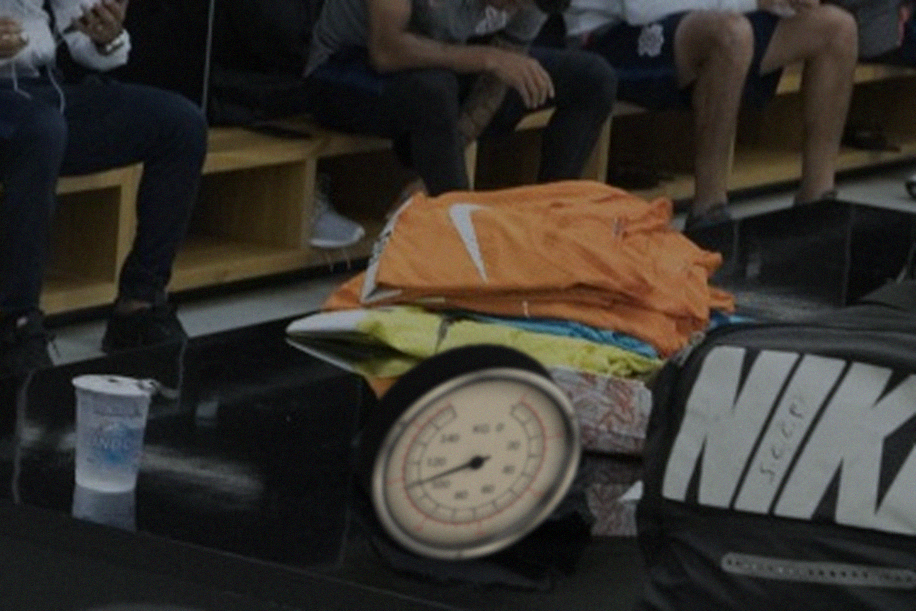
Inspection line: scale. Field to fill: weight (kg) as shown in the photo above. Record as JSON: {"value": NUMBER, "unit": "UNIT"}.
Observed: {"value": 110, "unit": "kg"}
